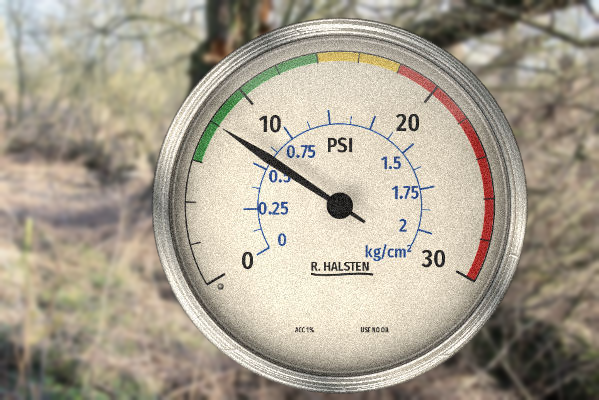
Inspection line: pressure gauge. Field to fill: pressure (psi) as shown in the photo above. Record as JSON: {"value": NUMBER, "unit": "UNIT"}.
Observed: {"value": 8, "unit": "psi"}
